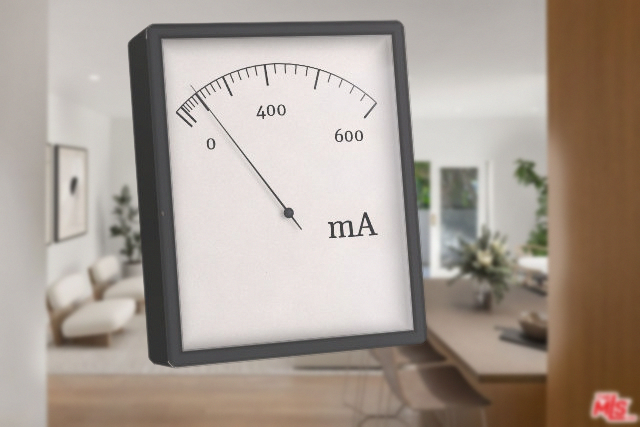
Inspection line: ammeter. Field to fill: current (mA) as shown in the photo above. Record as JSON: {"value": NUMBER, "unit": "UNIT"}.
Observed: {"value": 200, "unit": "mA"}
